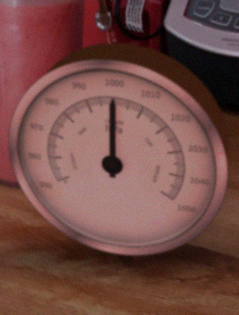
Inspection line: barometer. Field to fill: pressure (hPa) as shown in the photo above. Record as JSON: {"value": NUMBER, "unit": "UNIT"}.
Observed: {"value": 1000, "unit": "hPa"}
